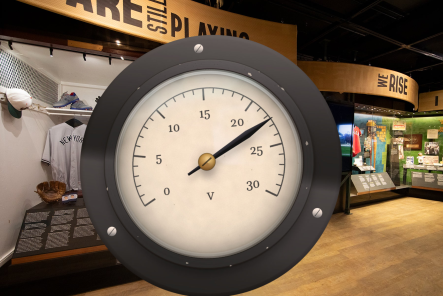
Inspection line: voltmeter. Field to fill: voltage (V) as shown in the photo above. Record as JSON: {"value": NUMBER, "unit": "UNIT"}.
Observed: {"value": 22.5, "unit": "V"}
